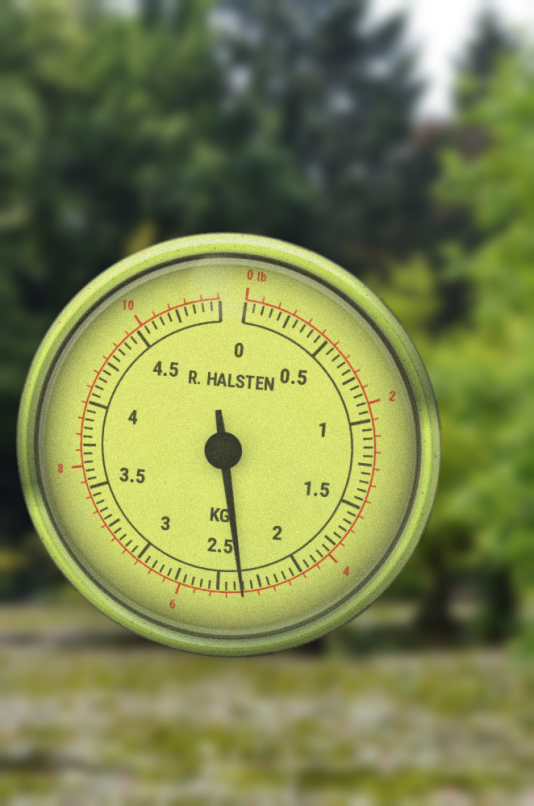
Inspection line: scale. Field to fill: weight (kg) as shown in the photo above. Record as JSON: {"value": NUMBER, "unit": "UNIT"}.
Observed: {"value": 2.35, "unit": "kg"}
